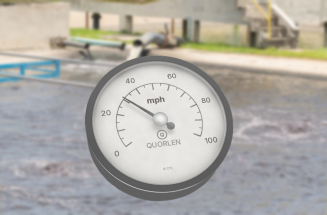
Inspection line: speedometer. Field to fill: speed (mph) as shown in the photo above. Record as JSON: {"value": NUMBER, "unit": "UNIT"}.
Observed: {"value": 30, "unit": "mph"}
